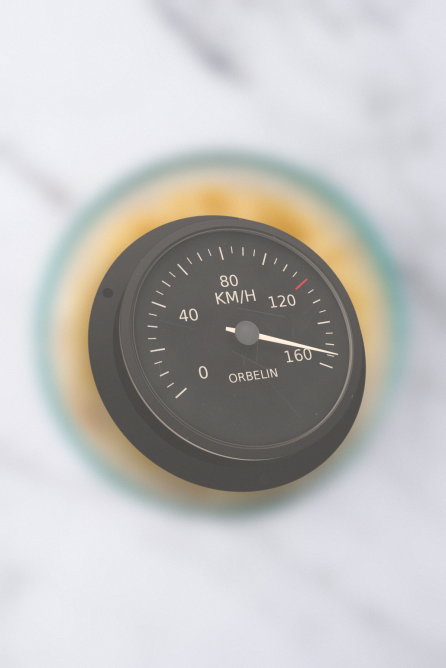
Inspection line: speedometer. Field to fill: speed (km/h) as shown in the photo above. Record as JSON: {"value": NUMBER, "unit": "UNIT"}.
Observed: {"value": 155, "unit": "km/h"}
